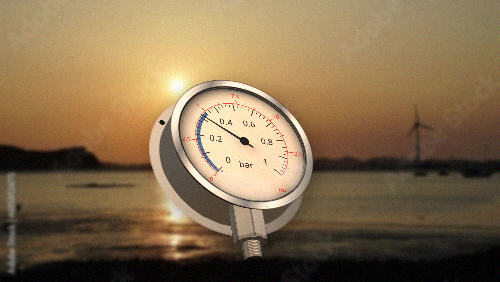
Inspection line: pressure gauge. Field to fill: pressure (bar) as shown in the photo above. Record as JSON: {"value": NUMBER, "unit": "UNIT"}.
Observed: {"value": 0.3, "unit": "bar"}
